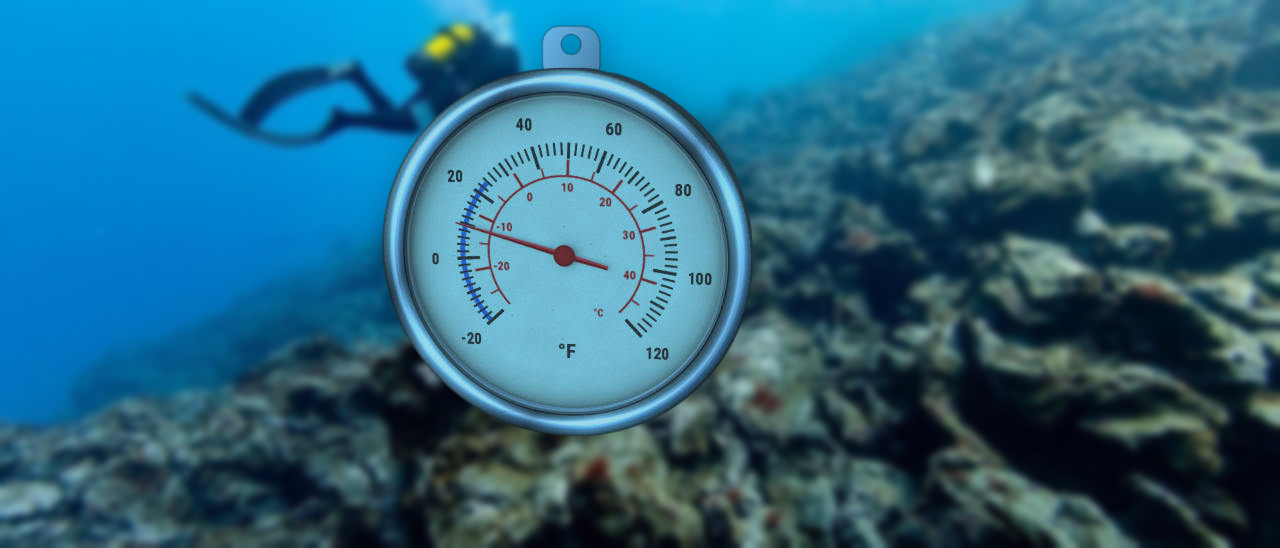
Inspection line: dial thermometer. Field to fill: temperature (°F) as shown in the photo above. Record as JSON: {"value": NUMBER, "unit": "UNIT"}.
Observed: {"value": 10, "unit": "°F"}
